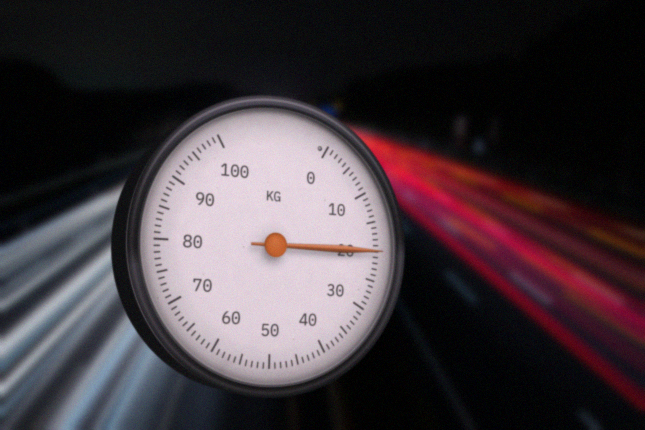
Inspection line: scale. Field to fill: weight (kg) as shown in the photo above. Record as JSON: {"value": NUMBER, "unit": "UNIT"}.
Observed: {"value": 20, "unit": "kg"}
